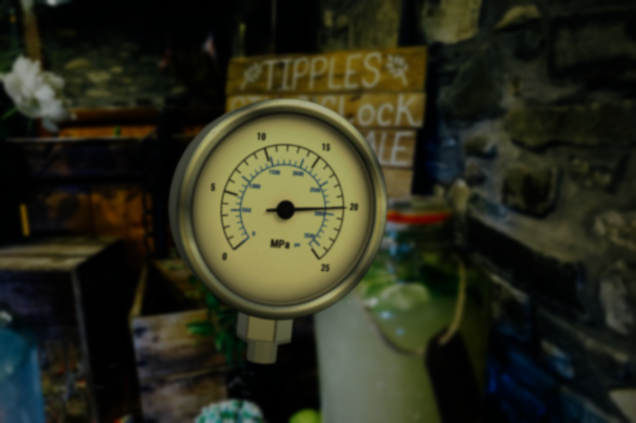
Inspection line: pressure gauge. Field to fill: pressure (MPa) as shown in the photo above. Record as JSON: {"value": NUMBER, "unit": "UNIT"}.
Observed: {"value": 20, "unit": "MPa"}
